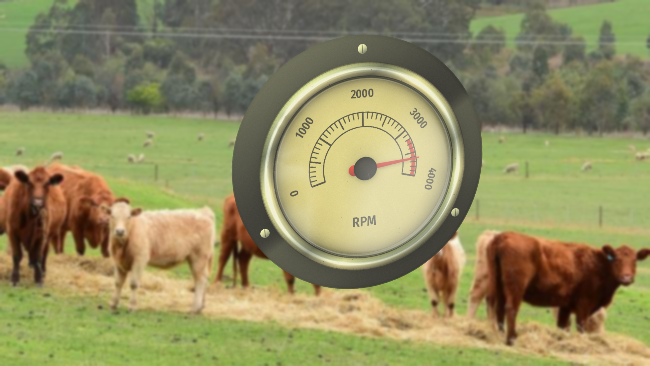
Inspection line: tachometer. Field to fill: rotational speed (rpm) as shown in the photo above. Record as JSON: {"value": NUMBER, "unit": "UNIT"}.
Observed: {"value": 3600, "unit": "rpm"}
